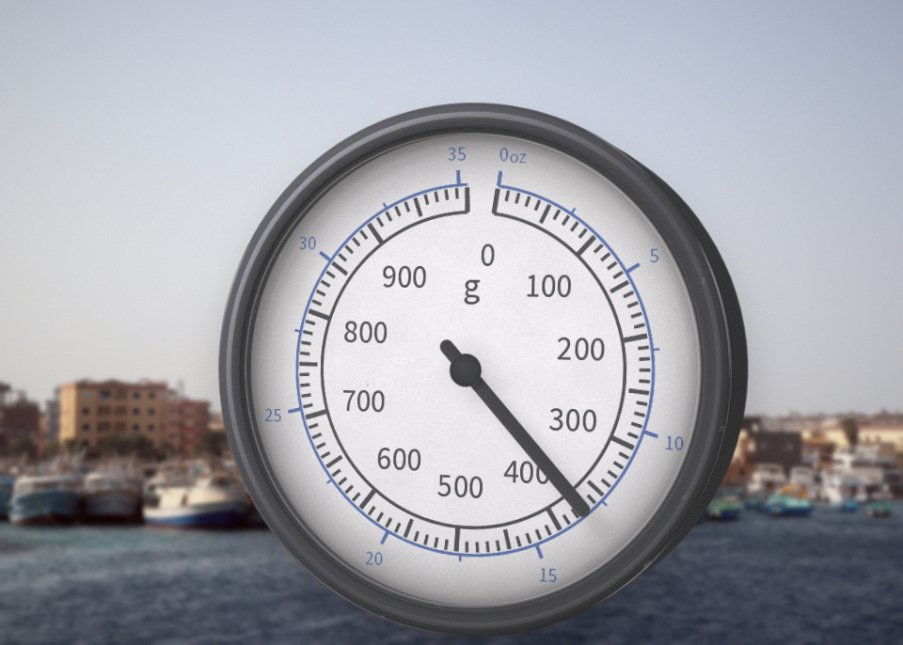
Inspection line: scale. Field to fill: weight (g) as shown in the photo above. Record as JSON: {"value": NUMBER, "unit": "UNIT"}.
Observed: {"value": 370, "unit": "g"}
